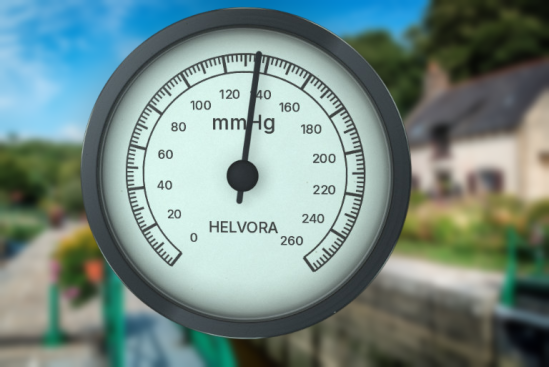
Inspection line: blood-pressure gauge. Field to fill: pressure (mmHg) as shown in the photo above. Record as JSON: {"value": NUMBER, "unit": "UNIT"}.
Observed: {"value": 136, "unit": "mmHg"}
